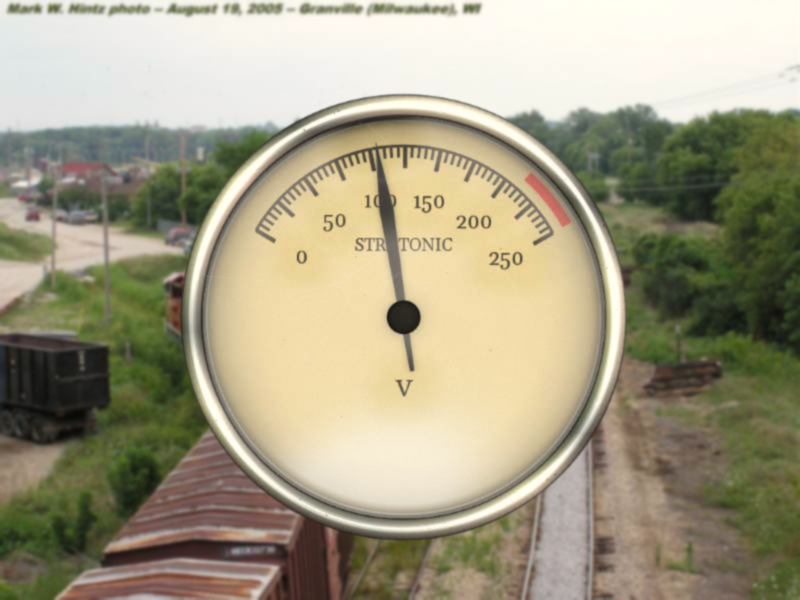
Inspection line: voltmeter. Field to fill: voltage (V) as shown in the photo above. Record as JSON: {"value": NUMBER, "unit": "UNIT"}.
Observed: {"value": 105, "unit": "V"}
